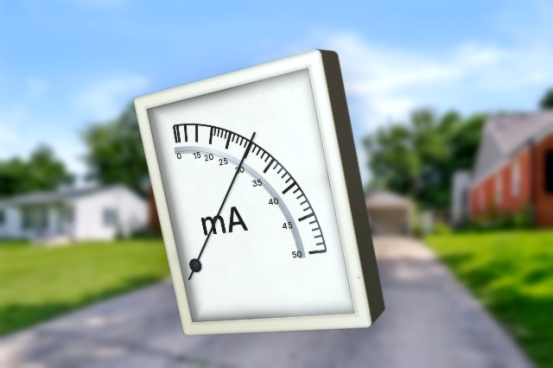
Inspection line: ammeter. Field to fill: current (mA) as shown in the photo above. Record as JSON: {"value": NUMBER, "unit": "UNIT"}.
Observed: {"value": 30, "unit": "mA"}
